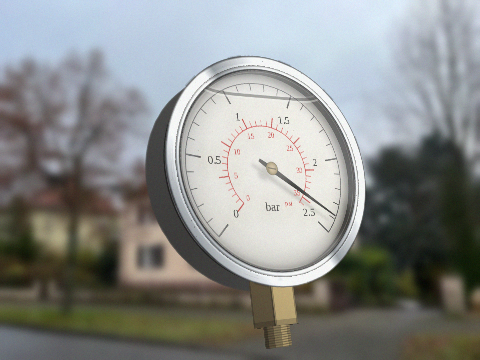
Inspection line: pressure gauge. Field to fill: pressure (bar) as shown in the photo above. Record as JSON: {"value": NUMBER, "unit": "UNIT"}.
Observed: {"value": 2.4, "unit": "bar"}
